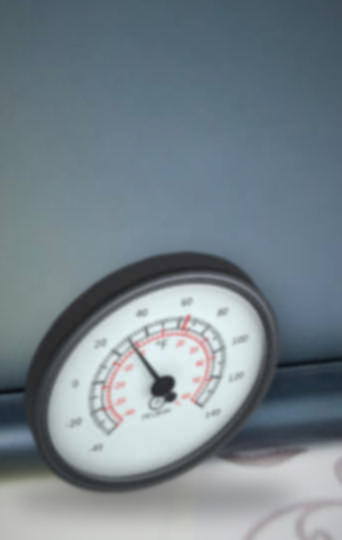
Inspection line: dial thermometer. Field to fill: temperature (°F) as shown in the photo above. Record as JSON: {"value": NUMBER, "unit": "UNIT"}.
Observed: {"value": 30, "unit": "°F"}
